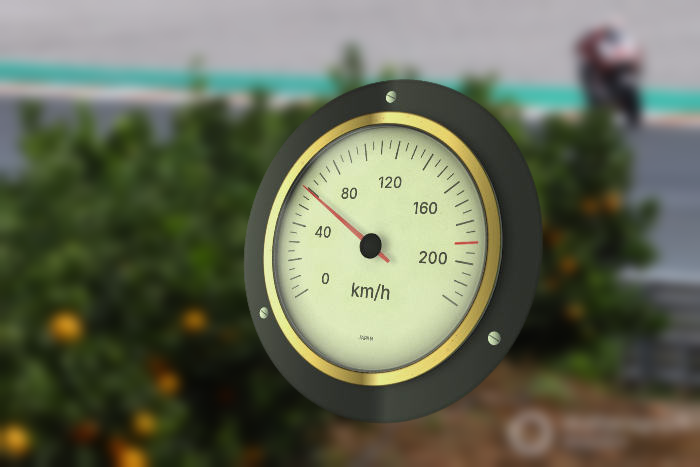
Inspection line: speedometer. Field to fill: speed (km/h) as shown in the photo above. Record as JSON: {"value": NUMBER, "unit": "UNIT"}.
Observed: {"value": 60, "unit": "km/h"}
